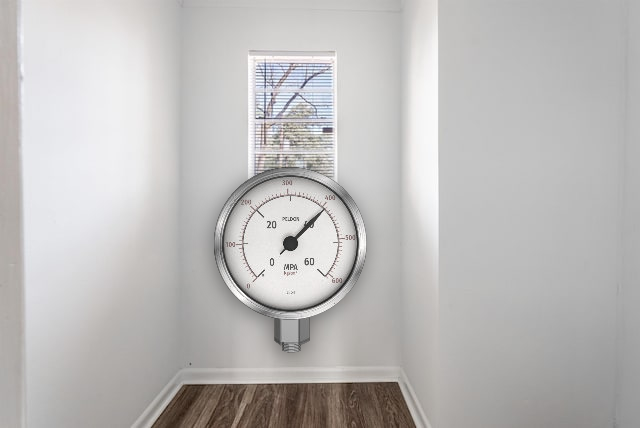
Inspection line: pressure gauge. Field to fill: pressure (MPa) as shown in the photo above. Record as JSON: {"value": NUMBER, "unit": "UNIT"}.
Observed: {"value": 40, "unit": "MPa"}
